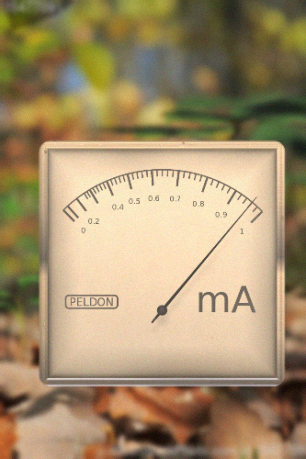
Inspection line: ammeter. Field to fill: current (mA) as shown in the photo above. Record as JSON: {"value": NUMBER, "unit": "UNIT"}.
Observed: {"value": 0.96, "unit": "mA"}
